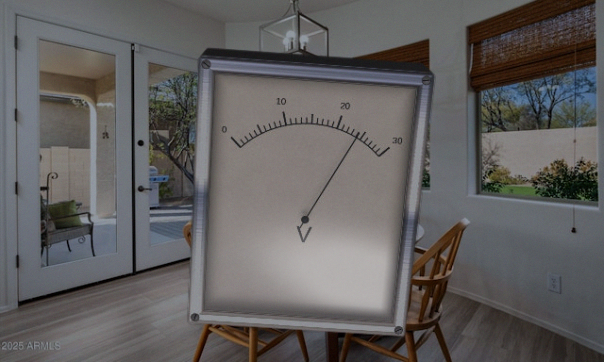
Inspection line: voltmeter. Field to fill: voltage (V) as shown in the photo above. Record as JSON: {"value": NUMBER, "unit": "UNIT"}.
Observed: {"value": 24, "unit": "V"}
